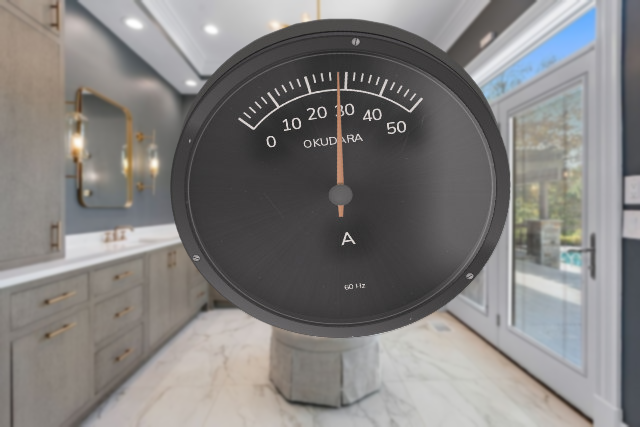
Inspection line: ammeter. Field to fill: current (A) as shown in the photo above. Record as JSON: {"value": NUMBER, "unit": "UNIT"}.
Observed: {"value": 28, "unit": "A"}
